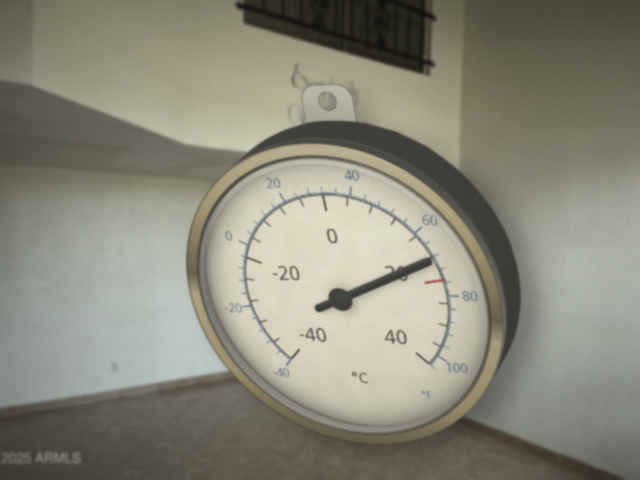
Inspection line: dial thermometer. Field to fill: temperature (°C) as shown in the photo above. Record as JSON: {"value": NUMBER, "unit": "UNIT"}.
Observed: {"value": 20, "unit": "°C"}
